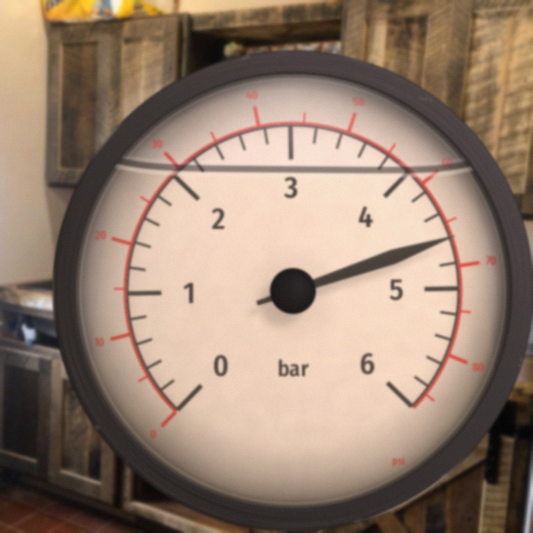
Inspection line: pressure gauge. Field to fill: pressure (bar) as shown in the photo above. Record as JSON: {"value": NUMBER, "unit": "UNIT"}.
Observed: {"value": 4.6, "unit": "bar"}
